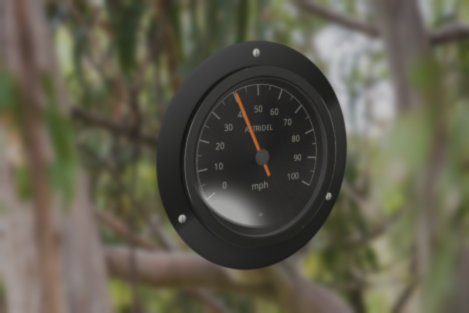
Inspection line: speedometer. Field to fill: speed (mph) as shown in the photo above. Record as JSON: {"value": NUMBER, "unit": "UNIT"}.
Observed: {"value": 40, "unit": "mph"}
